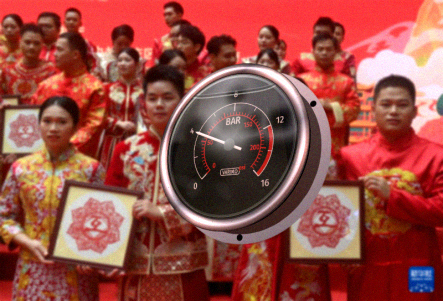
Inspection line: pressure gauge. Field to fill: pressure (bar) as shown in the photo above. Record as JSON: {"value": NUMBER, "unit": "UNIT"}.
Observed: {"value": 4, "unit": "bar"}
